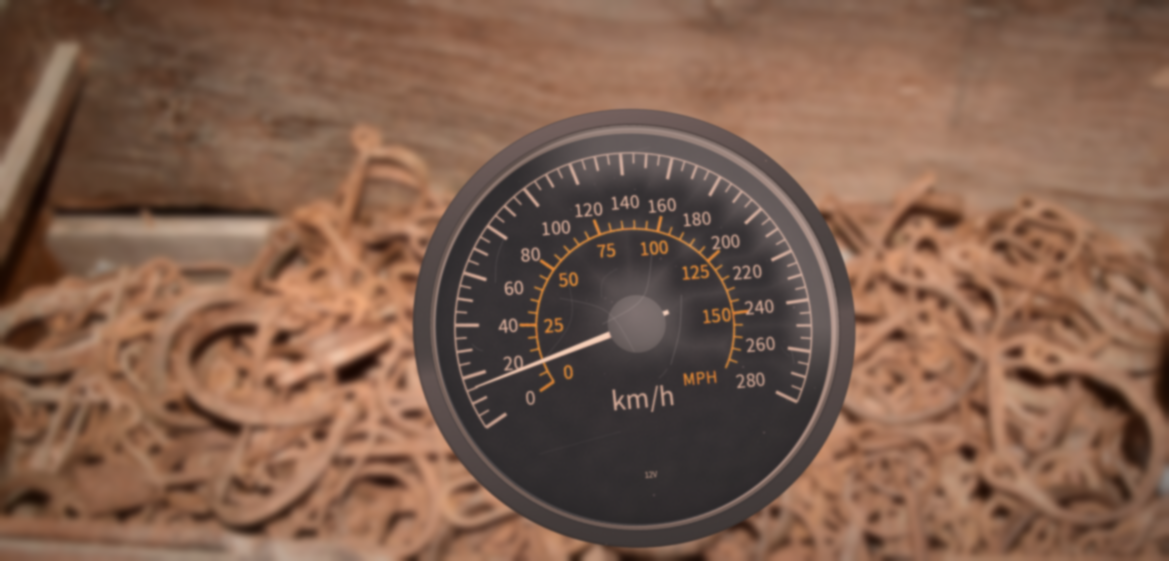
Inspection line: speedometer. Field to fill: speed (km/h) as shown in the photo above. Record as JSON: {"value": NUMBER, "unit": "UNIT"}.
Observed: {"value": 15, "unit": "km/h"}
